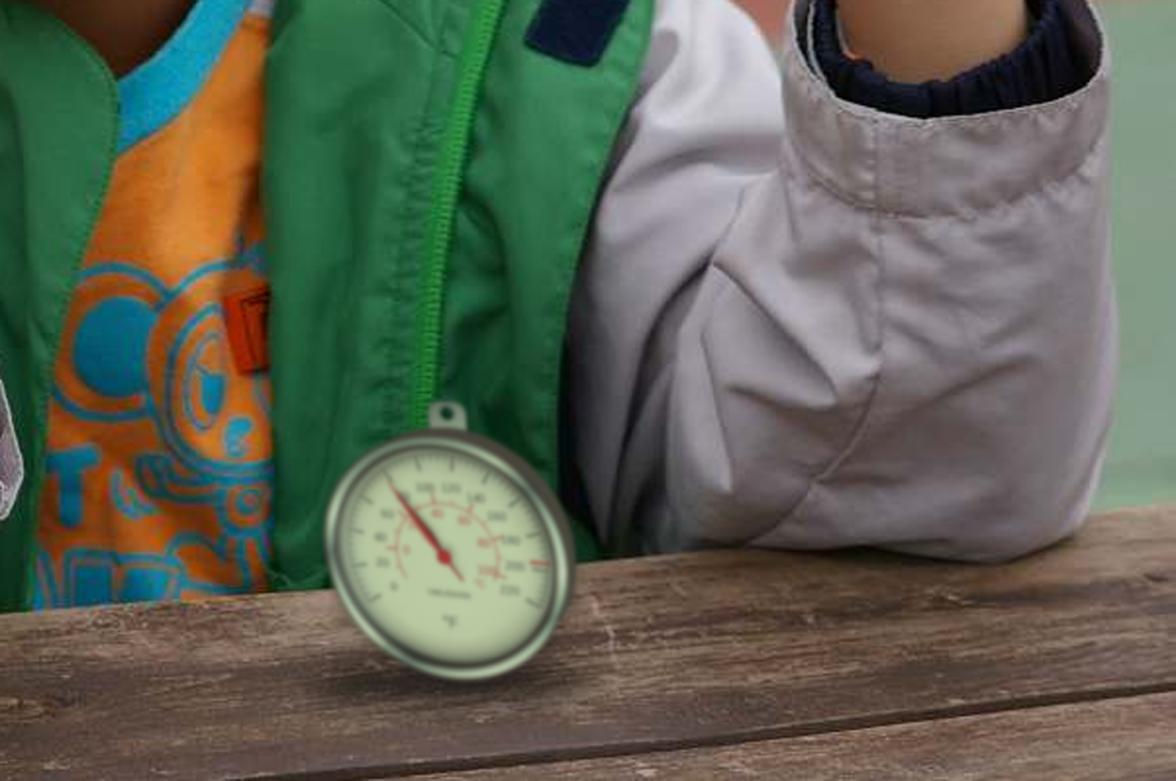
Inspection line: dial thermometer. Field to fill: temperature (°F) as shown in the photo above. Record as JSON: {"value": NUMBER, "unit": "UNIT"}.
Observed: {"value": 80, "unit": "°F"}
